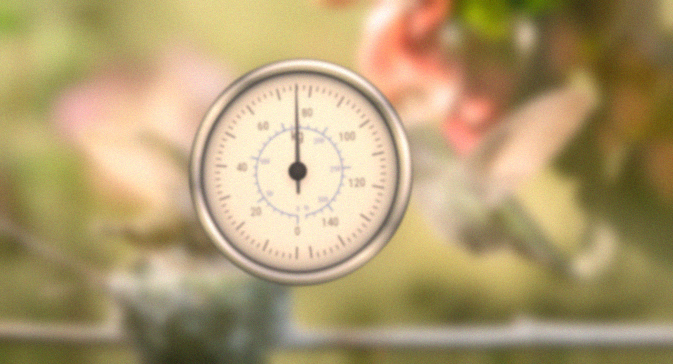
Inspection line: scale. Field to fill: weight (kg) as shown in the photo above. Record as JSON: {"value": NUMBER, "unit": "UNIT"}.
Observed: {"value": 76, "unit": "kg"}
